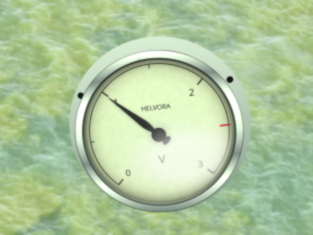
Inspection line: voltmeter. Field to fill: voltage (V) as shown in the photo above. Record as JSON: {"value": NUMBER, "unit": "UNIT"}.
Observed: {"value": 1, "unit": "V"}
